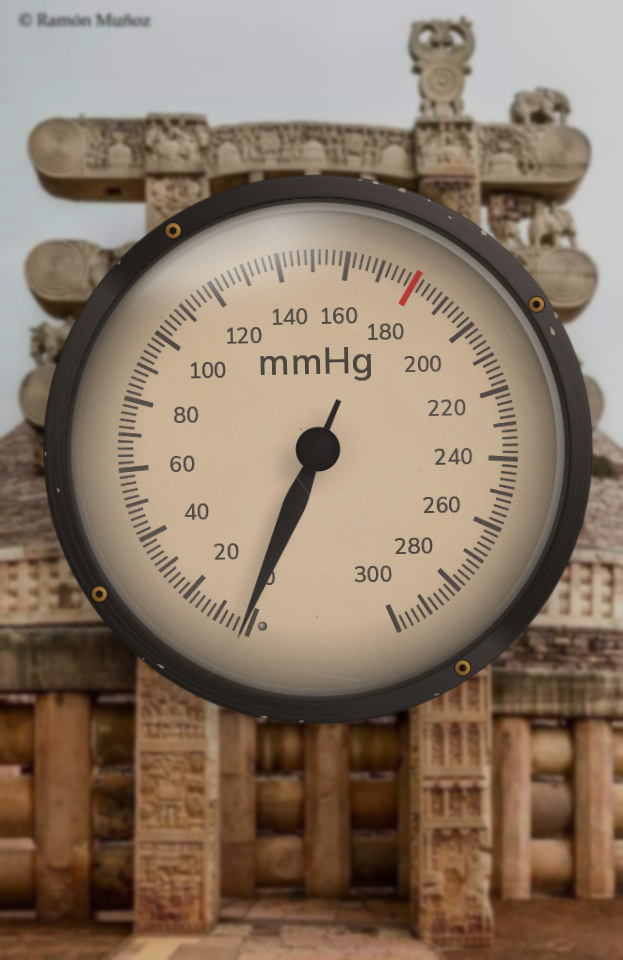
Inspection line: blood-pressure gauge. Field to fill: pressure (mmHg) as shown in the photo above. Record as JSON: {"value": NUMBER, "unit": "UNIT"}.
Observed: {"value": 2, "unit": "mmHg"}
